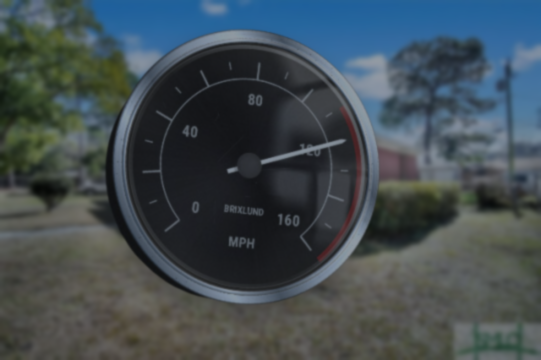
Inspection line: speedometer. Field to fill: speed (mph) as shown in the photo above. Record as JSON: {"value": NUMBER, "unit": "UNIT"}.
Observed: {"value": 120, "unit": "mph"}
